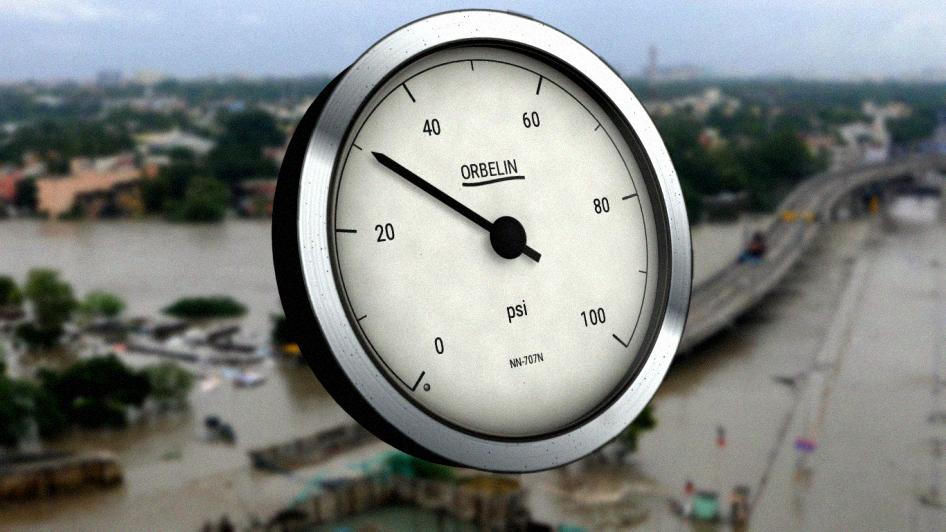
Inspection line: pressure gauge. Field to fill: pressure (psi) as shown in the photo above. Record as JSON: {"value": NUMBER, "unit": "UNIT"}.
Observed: {"value": 30, "unit": "psi"}
